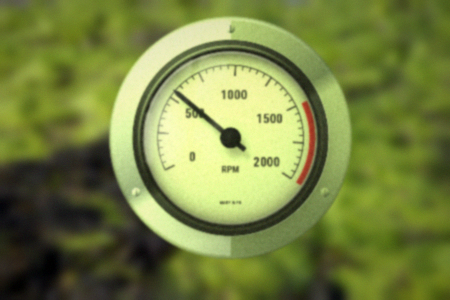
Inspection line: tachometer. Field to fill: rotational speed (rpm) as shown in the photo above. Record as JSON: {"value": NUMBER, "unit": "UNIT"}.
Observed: {"value": 550, "unit": "rpm"}
